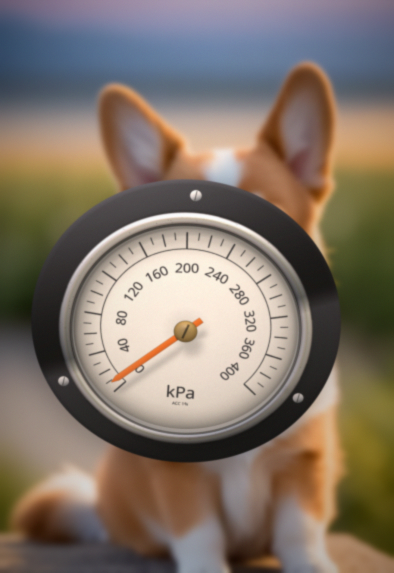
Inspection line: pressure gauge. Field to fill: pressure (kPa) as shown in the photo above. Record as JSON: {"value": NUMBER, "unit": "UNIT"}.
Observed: {"value": 10, "unit": "kPa"}
